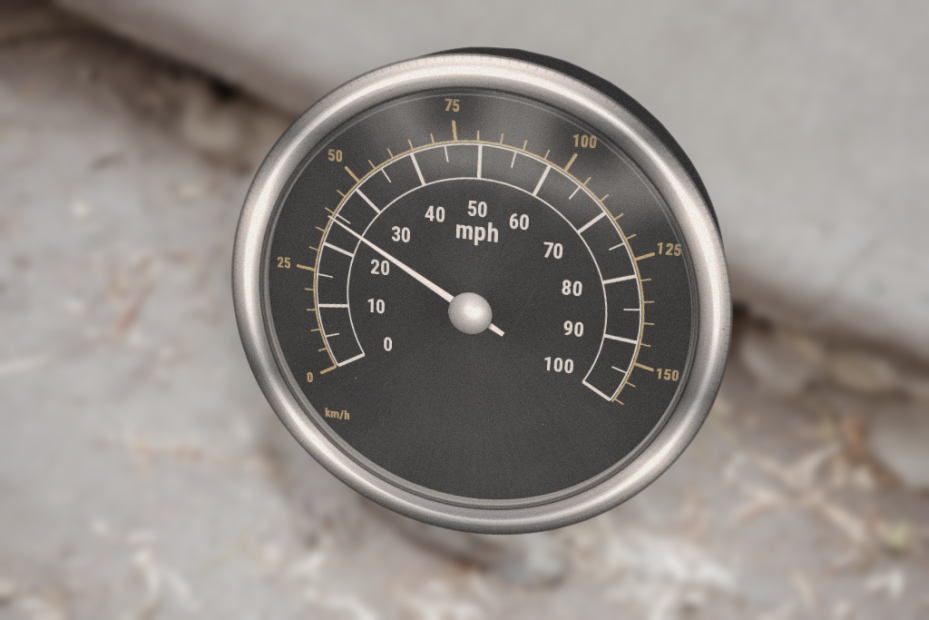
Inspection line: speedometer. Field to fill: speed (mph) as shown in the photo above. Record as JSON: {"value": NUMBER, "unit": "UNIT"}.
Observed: {"value": 25, "unit": "mph"}
